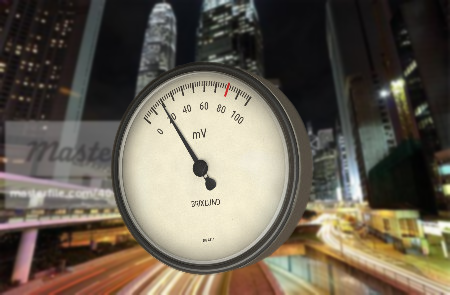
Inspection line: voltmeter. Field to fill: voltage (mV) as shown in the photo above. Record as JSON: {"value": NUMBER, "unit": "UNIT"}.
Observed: {"value": 20, "unit": "mV"}
